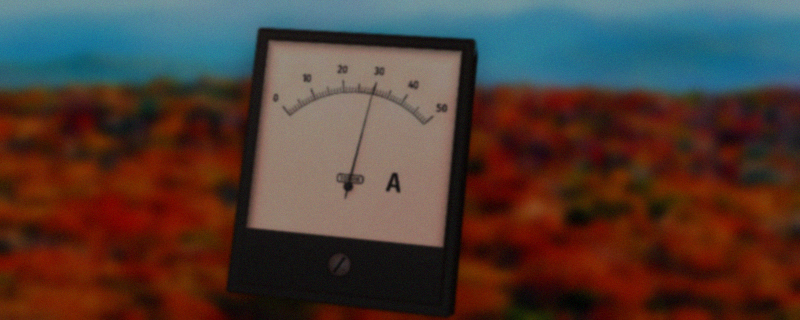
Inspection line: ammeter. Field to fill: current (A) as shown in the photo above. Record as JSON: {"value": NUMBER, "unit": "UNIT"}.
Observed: {"value": 30, "unit": "A"}
